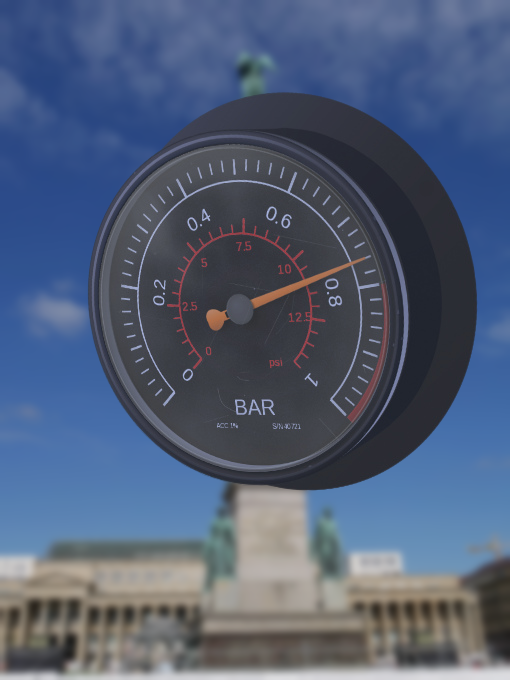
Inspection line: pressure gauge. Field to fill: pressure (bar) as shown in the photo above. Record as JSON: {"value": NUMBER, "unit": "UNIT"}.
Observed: {"value": 0.76, "unit": "bar"}
